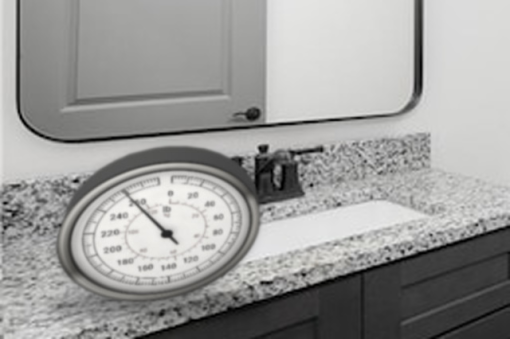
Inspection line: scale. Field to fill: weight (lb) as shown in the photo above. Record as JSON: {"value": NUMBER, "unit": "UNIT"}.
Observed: {"value": 260, "unit": "lb"}
